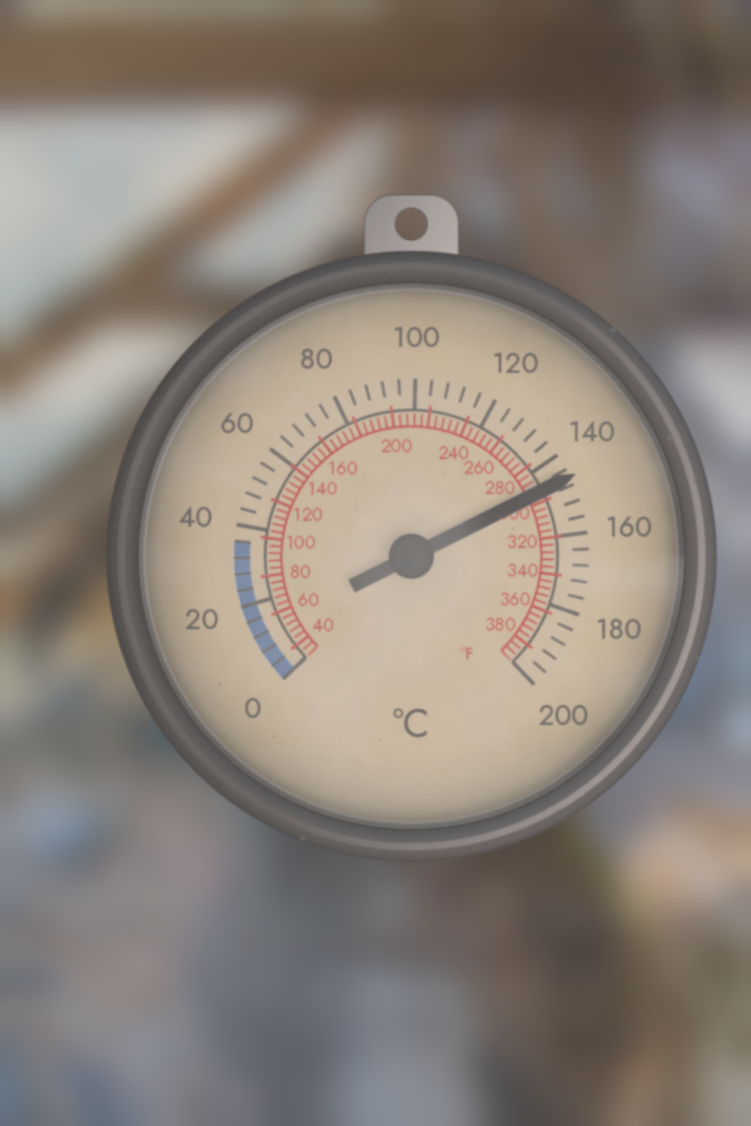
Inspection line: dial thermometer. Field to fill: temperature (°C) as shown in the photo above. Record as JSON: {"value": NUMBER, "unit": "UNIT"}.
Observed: {"value": 146, "unit": "°C"}
